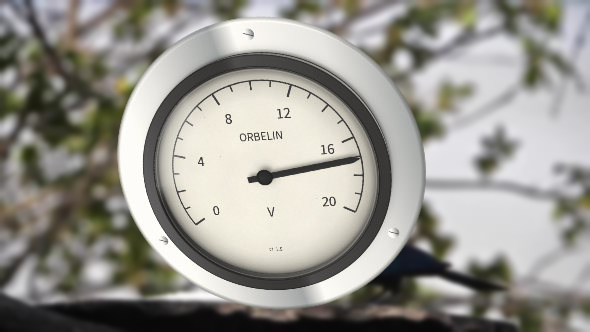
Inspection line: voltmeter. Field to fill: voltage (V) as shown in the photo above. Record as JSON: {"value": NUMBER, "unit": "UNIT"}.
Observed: {"value": 17, "unit": "V"}
